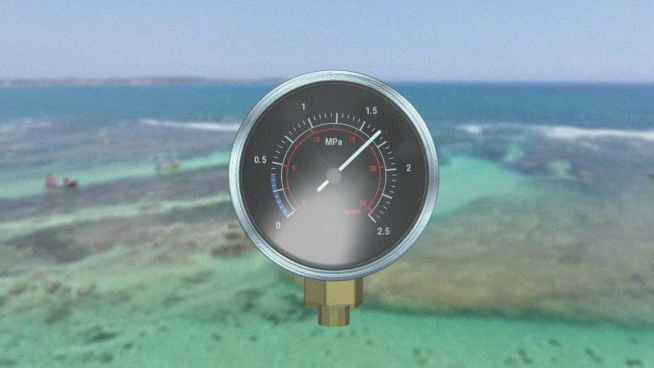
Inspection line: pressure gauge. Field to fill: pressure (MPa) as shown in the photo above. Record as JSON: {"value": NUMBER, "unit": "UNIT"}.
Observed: {"value": 1.65, "unit": "MPa"}
